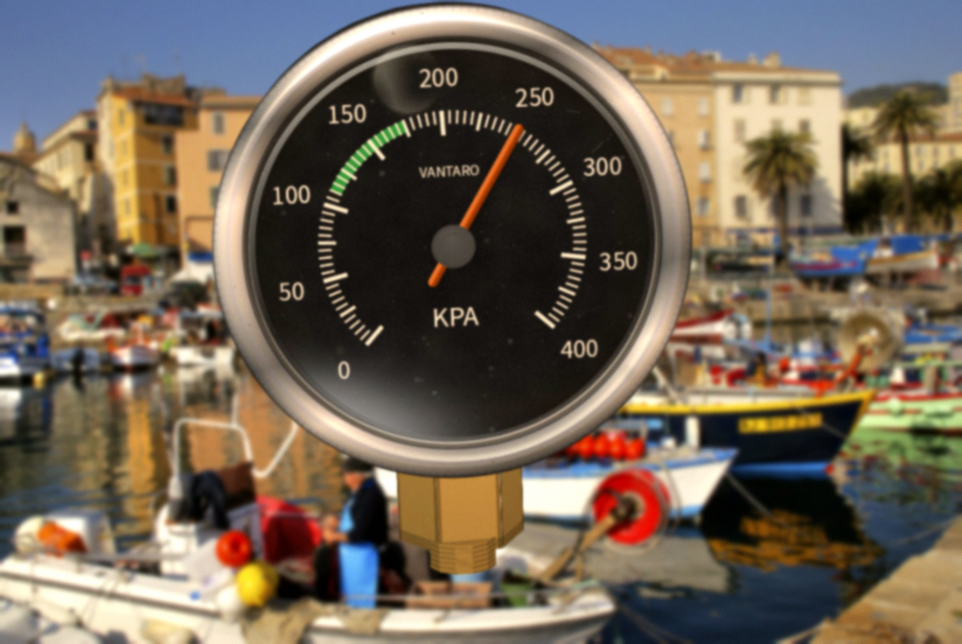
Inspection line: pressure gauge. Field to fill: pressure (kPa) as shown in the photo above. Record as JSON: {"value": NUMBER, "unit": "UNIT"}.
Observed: {"value": 250, "unit": "kPa"}
